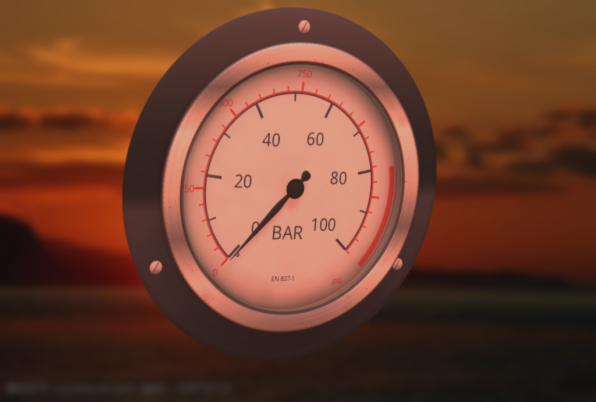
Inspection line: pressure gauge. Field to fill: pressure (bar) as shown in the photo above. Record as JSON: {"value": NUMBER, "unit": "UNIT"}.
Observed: {"value": 0, "unit": "bar"}
